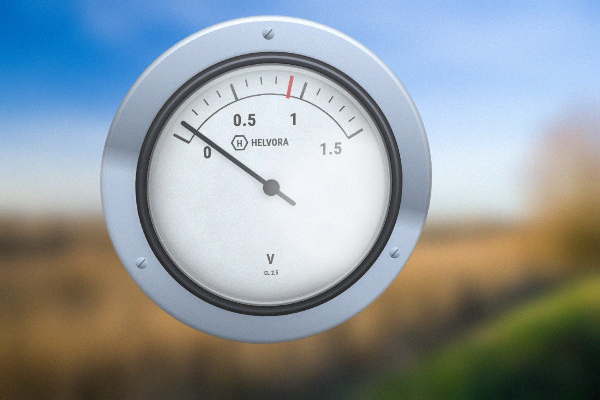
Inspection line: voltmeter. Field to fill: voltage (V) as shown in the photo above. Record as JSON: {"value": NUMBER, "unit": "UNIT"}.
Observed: {"value": 0.1, "unit": "V"}
